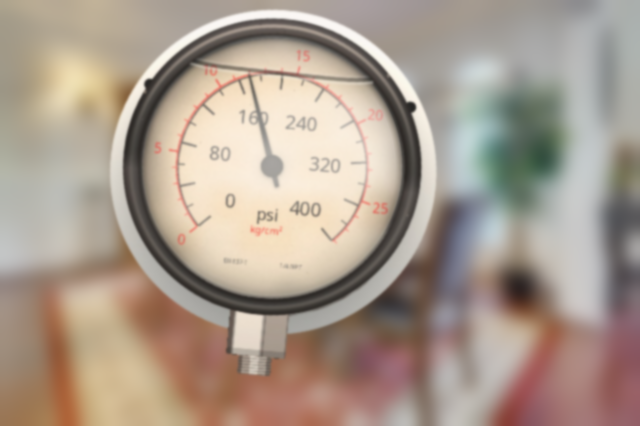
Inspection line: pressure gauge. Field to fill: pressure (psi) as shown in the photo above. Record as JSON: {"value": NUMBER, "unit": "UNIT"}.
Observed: {"value": 170, "unit": "psi"}
